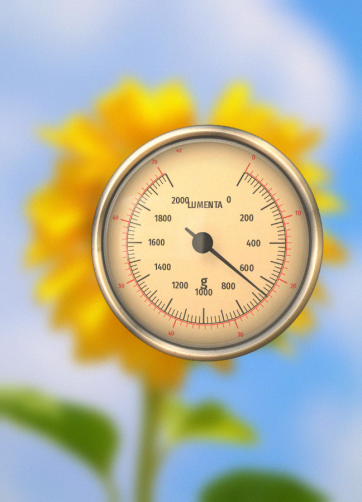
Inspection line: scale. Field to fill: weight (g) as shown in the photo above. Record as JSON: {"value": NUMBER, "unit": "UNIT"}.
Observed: {"value": 660, "unit": "g"}
